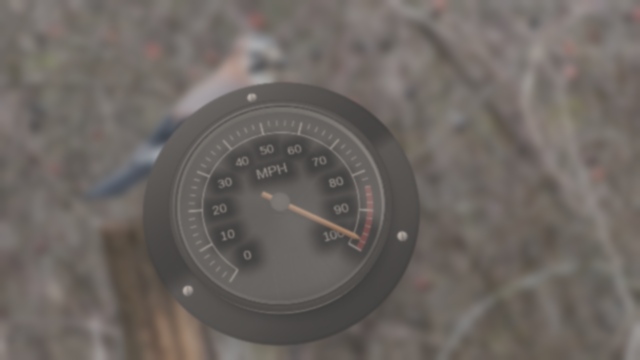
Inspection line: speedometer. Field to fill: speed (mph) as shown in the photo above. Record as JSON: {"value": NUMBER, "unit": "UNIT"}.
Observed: {"value": 98, "unit": "mph"}
